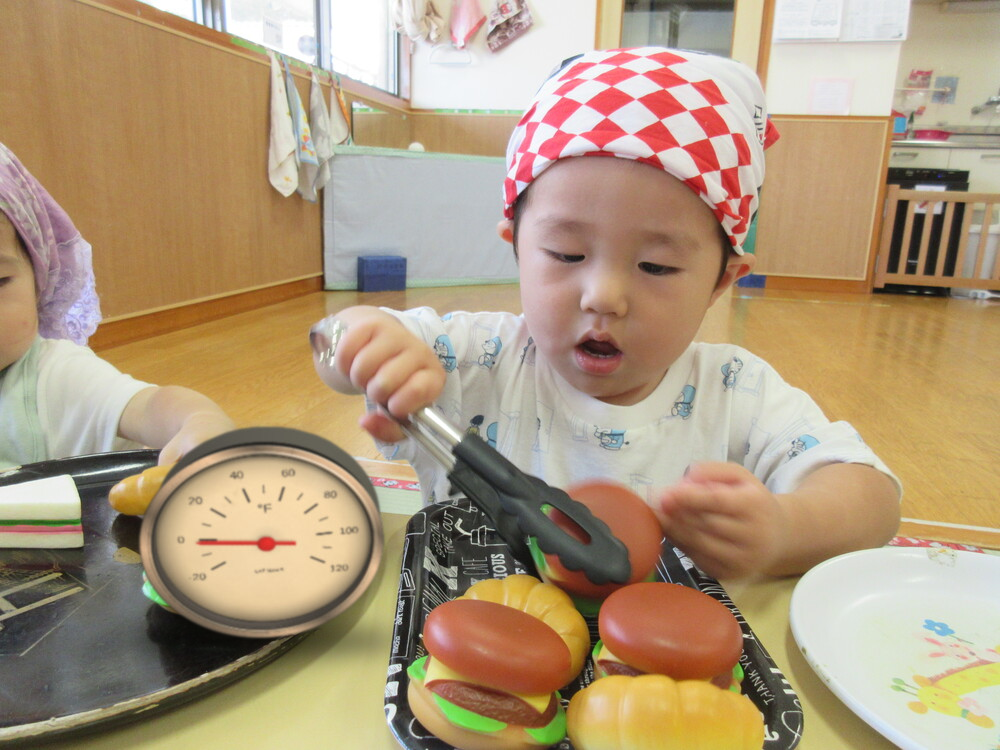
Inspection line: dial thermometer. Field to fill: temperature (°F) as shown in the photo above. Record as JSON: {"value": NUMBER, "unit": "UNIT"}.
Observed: {"value": 0, "unit": "°F"}
